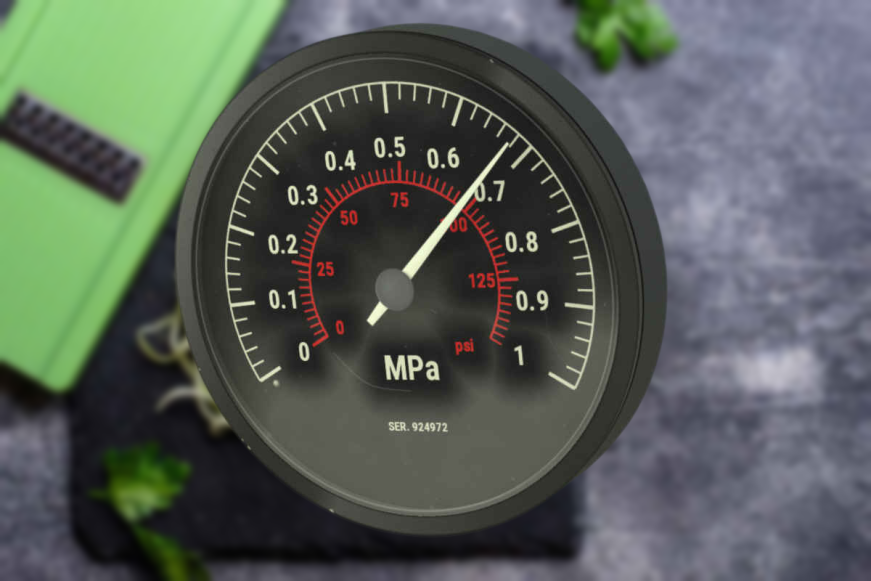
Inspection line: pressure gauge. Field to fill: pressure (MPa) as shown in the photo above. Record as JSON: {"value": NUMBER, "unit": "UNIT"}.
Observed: {"value": 0.68, "unit": "MPa"}
